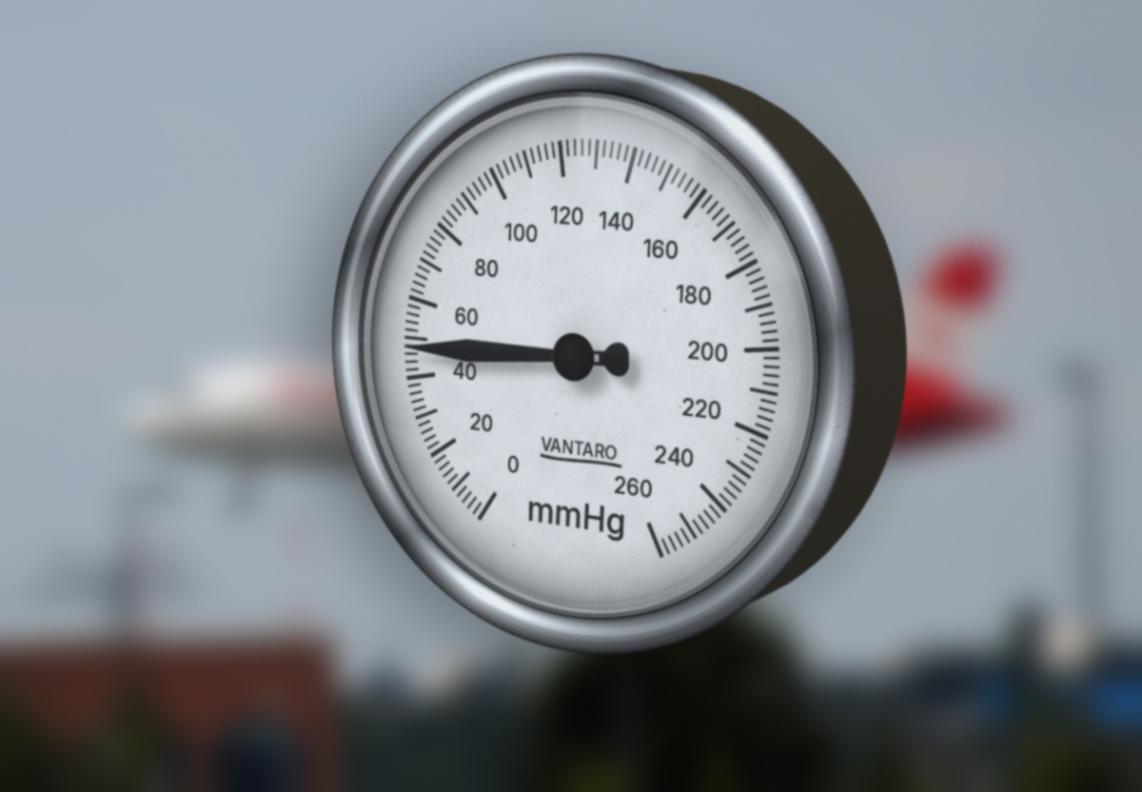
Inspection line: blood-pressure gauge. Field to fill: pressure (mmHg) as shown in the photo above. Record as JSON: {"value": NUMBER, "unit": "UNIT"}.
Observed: {"value": 48, "unit": "mmHg"}
